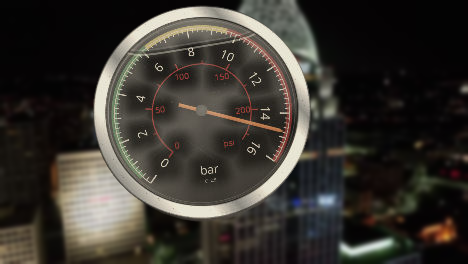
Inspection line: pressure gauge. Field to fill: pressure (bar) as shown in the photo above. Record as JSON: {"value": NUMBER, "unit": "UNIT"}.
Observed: {"value": 14.8, "unit": "bar"}
